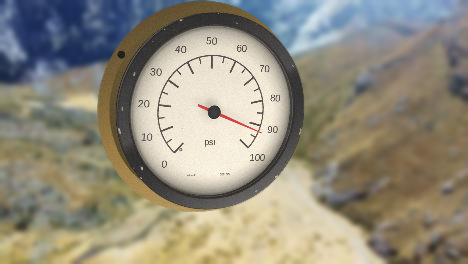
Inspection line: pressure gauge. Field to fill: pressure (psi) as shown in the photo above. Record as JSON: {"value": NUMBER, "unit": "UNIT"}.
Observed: {"value": 92.5, "unit": "psi"}
